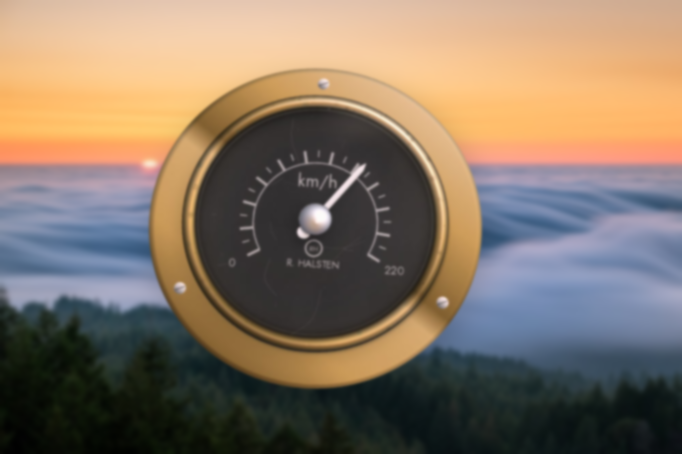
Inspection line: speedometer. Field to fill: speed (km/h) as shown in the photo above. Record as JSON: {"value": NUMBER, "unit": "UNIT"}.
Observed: {"value": 145, "unit": "km/h"}
